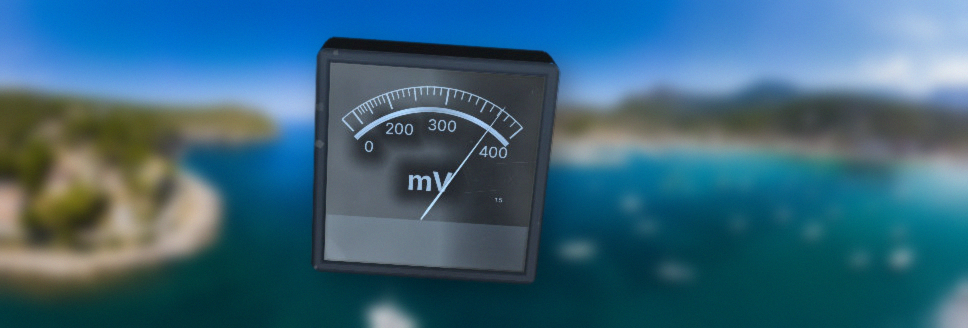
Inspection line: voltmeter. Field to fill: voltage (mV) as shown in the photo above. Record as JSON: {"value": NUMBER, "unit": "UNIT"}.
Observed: {"value": 370, "unit": "mV"}
